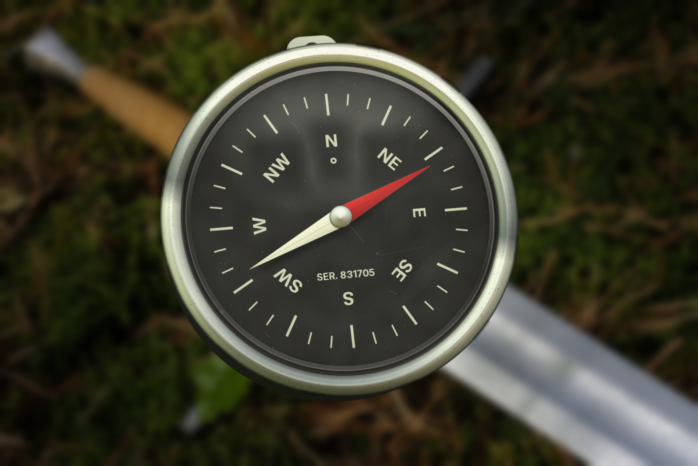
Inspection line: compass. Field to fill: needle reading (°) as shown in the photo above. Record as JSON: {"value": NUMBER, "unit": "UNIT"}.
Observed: {"value": 65, "unit": "°"}
